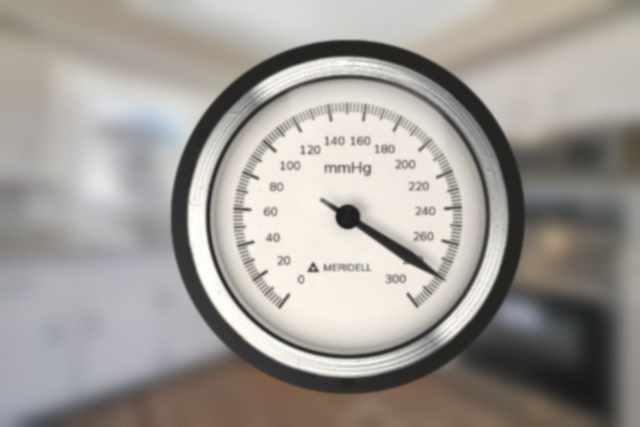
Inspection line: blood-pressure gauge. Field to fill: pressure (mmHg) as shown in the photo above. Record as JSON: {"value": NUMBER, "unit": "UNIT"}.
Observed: {"value": 280, "unit": "mmHg"}
